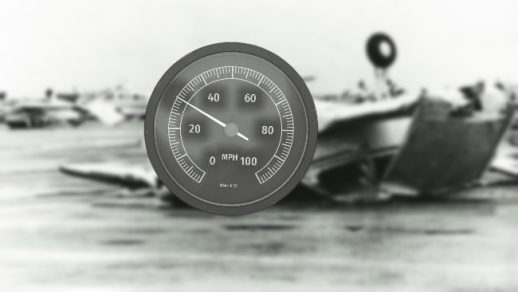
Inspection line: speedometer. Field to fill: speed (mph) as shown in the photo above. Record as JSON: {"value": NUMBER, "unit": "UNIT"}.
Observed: {"value": 30, "unit": "mph"}
